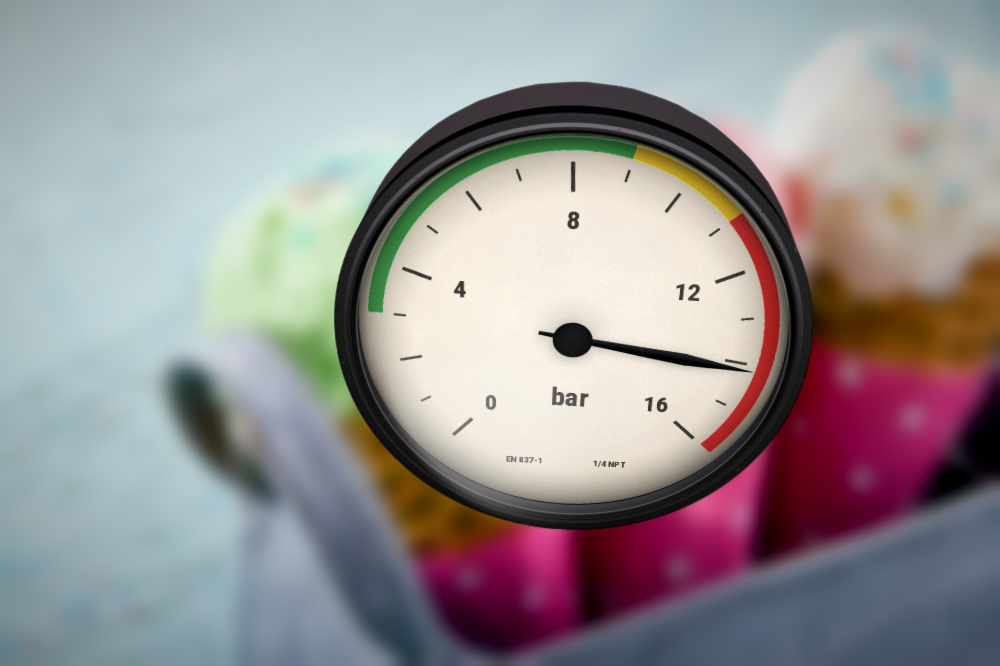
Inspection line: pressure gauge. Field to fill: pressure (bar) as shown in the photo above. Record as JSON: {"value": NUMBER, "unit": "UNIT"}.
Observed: {"value": 14, "unit": "bar"}
